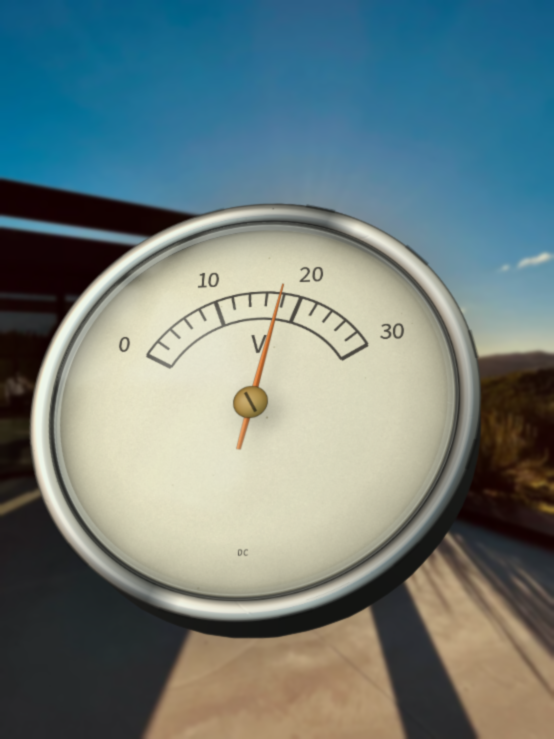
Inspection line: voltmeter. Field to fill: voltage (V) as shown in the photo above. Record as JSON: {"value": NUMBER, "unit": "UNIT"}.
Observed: {"value": 18, "unit": "V"}
